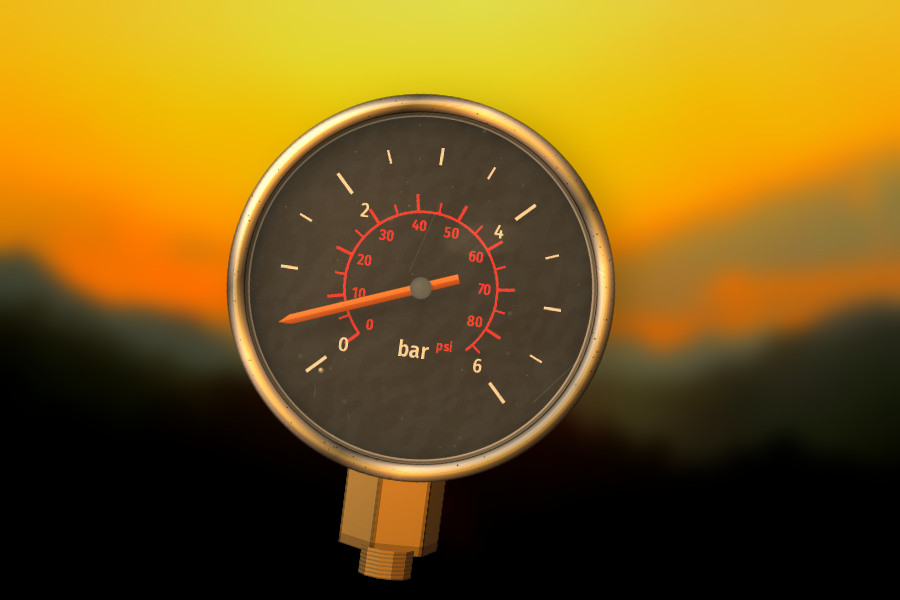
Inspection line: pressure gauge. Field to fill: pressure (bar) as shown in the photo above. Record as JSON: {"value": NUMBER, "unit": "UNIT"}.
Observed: {"value": 0.5, "unit": "bar"}
